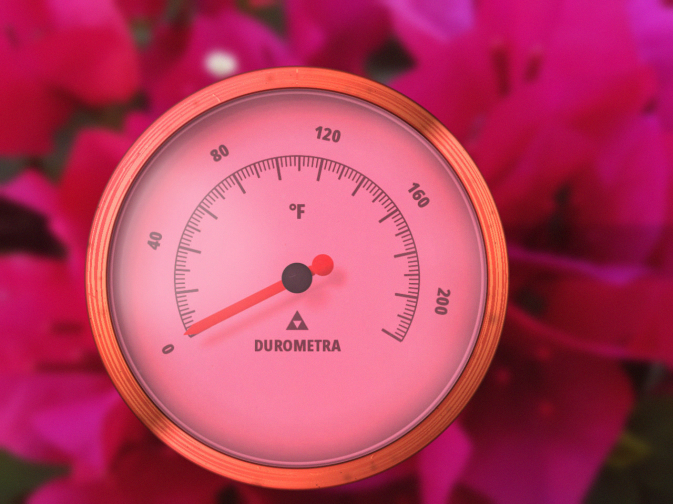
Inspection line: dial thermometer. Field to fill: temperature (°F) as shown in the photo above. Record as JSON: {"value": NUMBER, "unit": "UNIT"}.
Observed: {"value": 2, "unit": "°F"}
